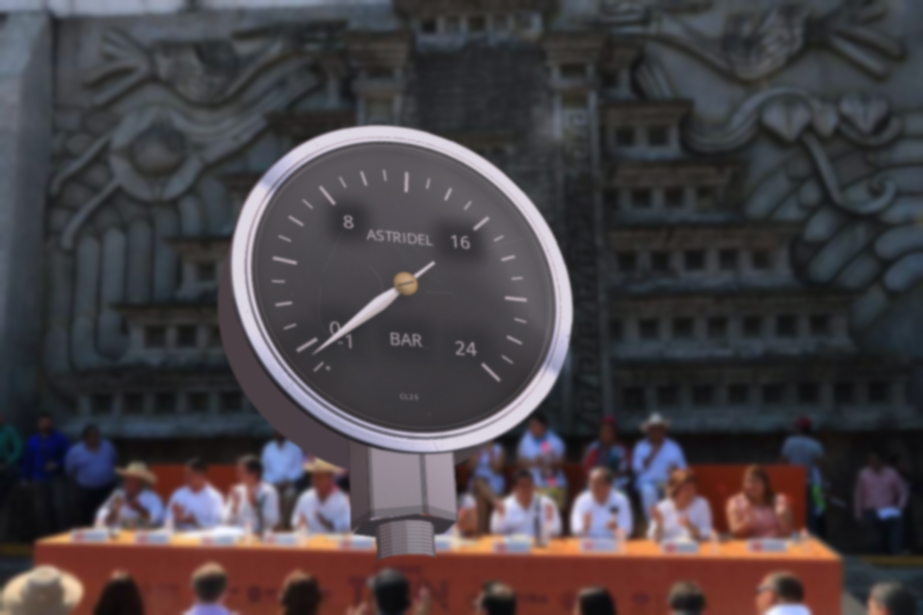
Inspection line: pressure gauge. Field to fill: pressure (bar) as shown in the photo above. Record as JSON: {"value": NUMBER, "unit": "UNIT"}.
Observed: {"value": -0.5, "unit": "bar"}
